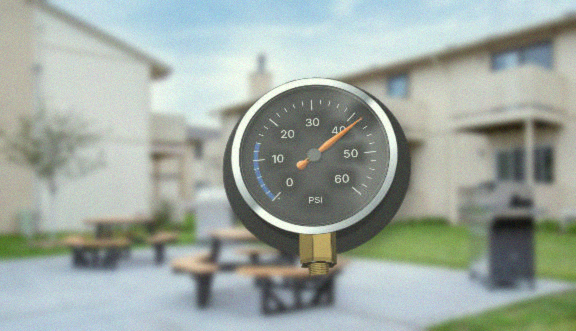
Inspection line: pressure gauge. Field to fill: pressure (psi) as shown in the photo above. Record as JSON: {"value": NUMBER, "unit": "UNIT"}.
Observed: {"value": 42, "unit": "psi"}
